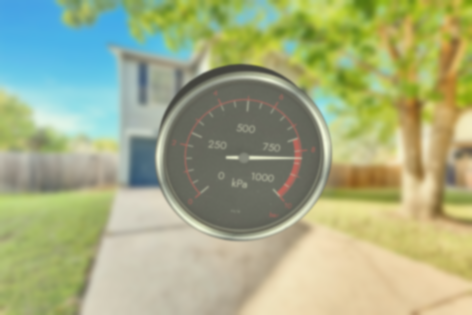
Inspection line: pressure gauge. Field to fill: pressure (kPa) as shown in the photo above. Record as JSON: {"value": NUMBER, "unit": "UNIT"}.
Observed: {"value": 825, "unit": "kPa"}
